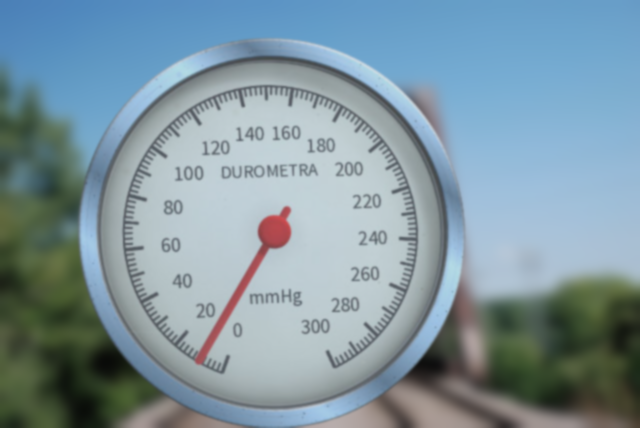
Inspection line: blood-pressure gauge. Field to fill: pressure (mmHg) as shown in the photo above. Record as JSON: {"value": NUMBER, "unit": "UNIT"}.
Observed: {"value": 10, "unit": "mmHg"}
